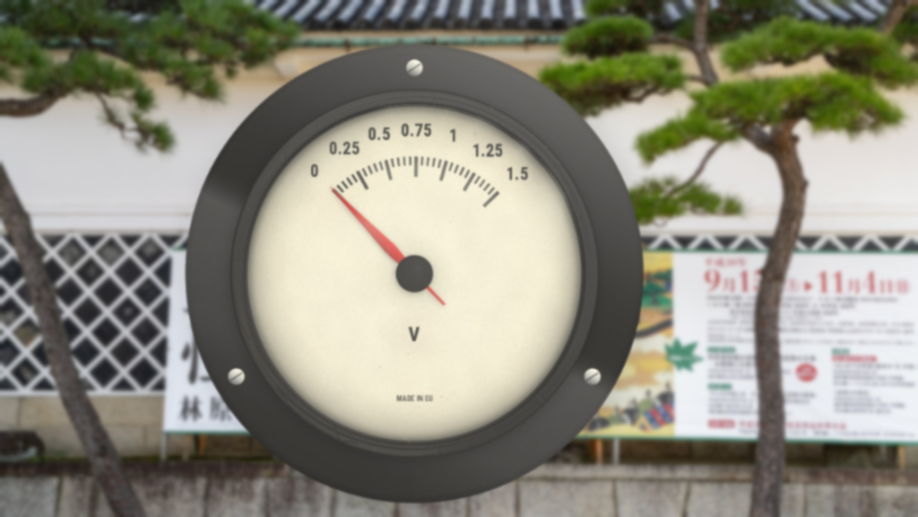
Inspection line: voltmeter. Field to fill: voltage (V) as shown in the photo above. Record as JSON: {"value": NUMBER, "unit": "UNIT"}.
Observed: {"value": 0, "unit": "V"}
